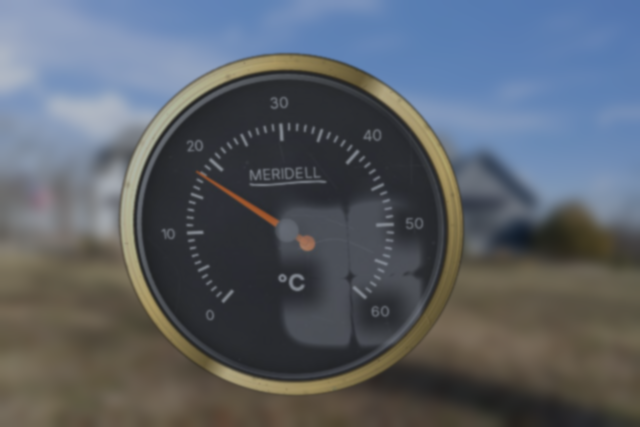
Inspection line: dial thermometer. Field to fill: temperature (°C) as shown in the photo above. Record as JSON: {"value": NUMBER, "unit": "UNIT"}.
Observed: {"value": 18, "unit": "°C"}
